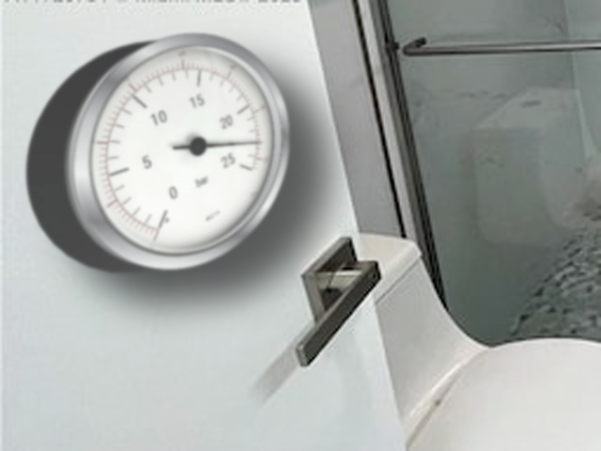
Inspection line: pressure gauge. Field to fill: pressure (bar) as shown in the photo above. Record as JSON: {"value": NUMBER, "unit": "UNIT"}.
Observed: {"value": 23, "unit": "bar"}
